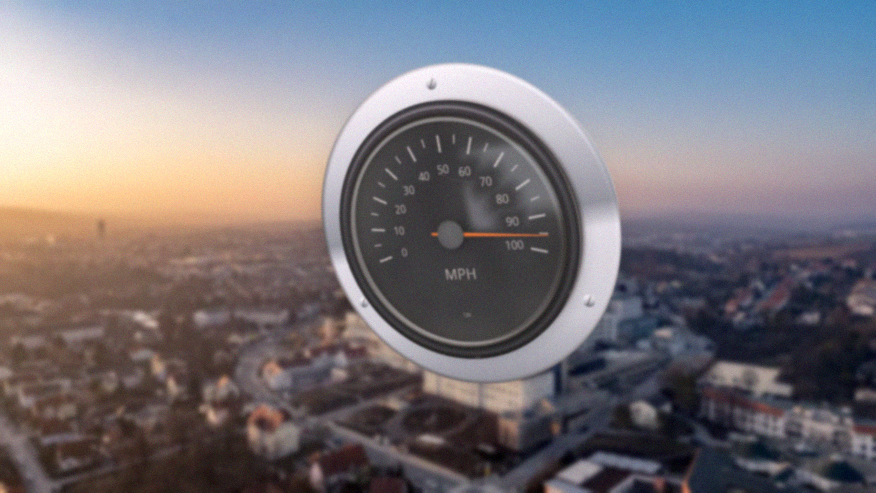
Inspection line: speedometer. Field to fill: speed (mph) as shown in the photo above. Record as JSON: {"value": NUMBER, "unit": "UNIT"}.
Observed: {"value": 95, "unit": "mph"}
